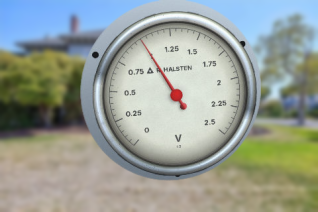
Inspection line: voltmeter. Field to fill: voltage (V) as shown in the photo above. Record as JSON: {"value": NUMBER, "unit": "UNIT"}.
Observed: {"value": 1, "unit": "V"}
